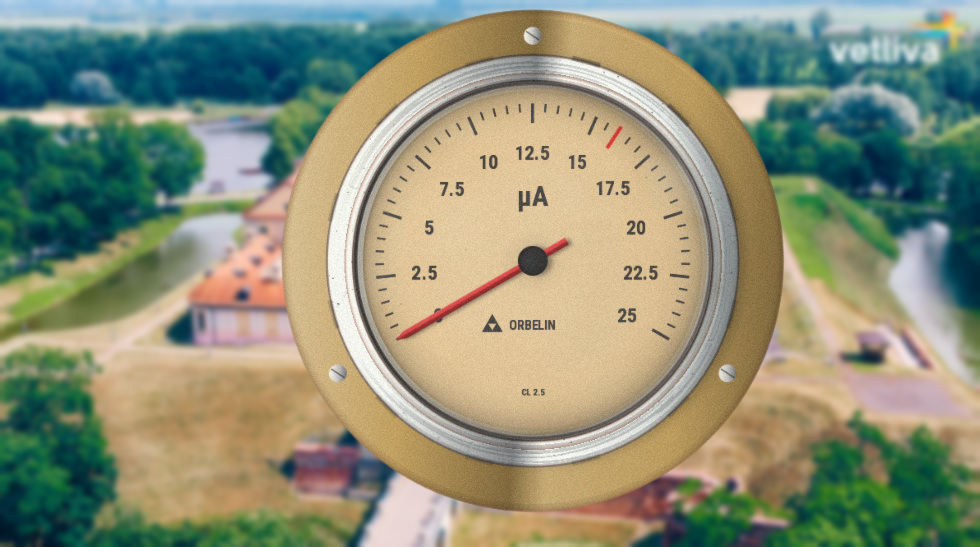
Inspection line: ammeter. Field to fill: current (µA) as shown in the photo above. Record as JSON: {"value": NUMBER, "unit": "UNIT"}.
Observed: {"value": 0, "unit": "µA"}
